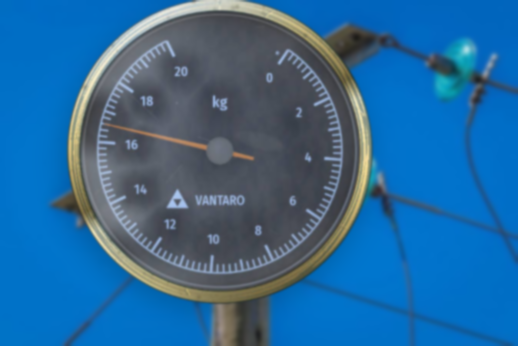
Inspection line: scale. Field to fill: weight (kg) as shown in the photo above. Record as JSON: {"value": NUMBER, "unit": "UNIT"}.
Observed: {"value": 16.6, "unit": "kg"}
